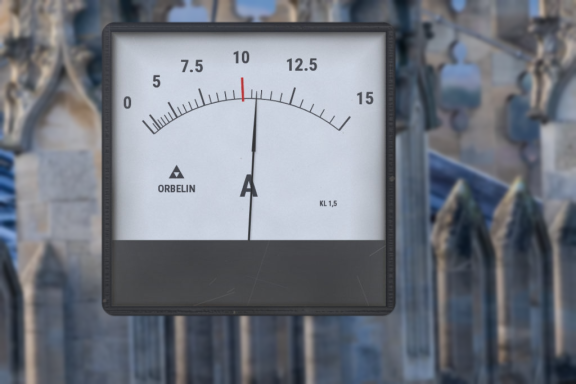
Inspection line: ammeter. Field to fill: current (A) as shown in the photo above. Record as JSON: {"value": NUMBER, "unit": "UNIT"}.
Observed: {"value": 10.75, "unit": "A"}
